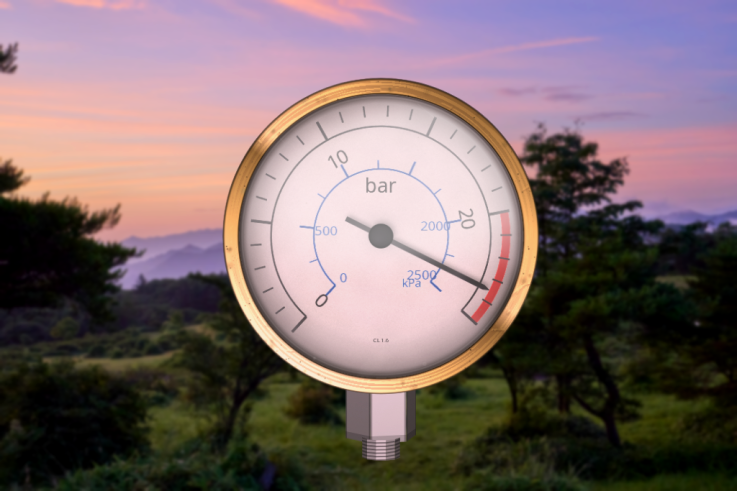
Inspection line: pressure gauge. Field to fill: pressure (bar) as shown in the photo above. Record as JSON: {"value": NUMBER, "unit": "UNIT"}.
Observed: {"value": 23.5, "unit": "bar"}
